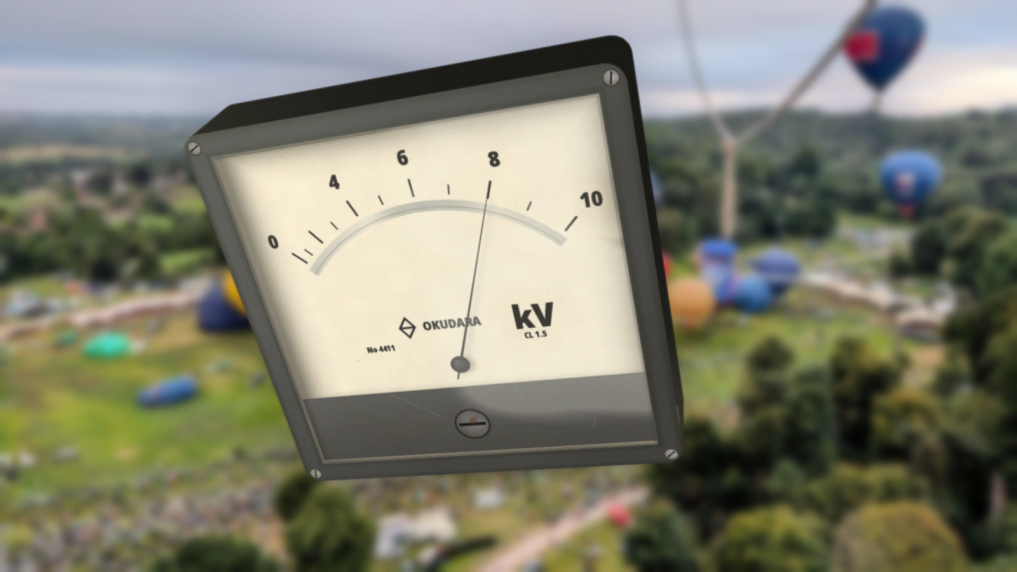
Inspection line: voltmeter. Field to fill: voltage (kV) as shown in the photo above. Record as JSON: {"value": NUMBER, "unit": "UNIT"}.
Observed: {"value": 8, "unit": "kV"}
